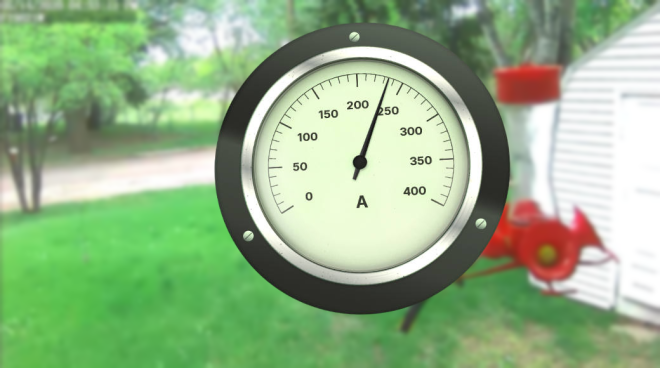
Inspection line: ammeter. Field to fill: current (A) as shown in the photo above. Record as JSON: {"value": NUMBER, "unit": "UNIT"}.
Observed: {"value": 235, "unit": "A"}
